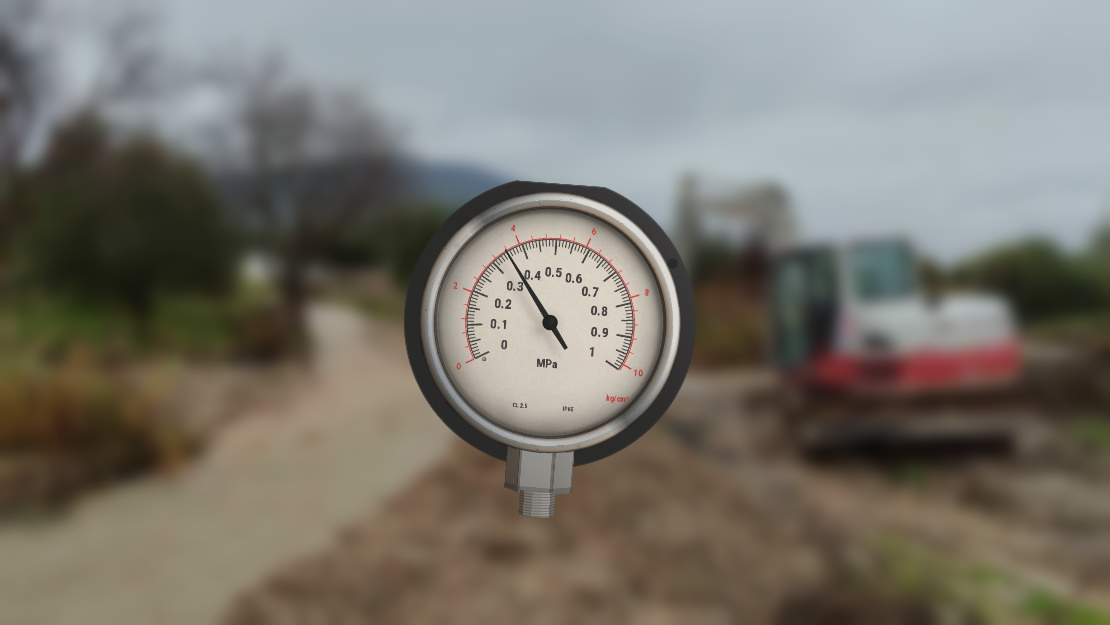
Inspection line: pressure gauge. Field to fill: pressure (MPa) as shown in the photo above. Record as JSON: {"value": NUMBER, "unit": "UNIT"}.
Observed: {"value": 0.35, "unit": "MPa"}
